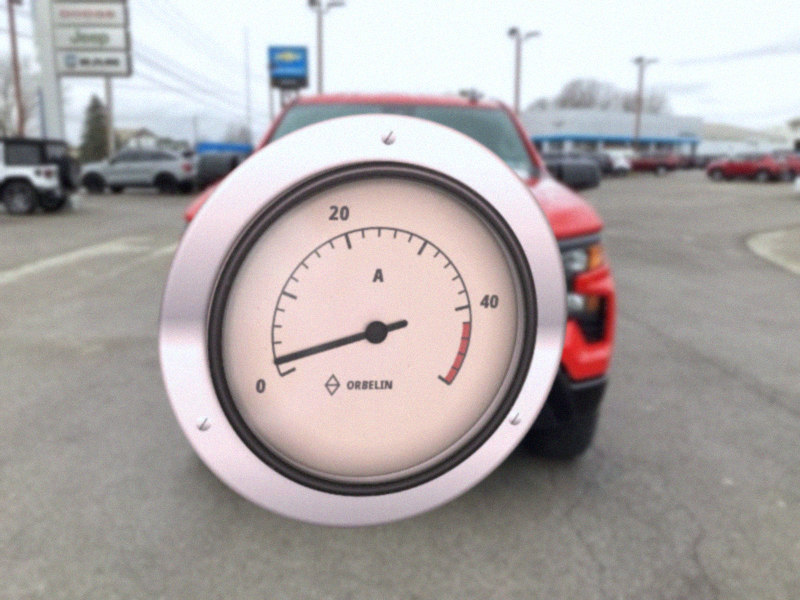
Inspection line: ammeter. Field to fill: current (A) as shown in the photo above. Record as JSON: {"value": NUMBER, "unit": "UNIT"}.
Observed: {"value": 2, "unit": "A"}
